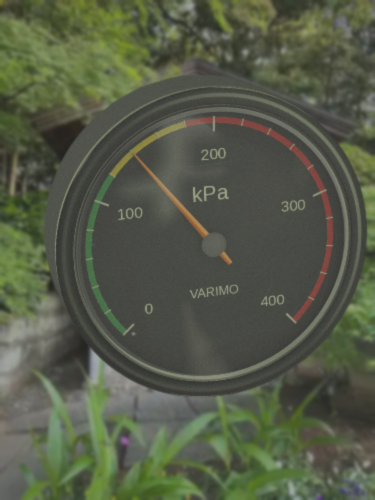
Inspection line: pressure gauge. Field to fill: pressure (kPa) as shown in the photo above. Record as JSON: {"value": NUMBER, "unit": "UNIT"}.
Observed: {"value": 140, "unit": "kPa"}
